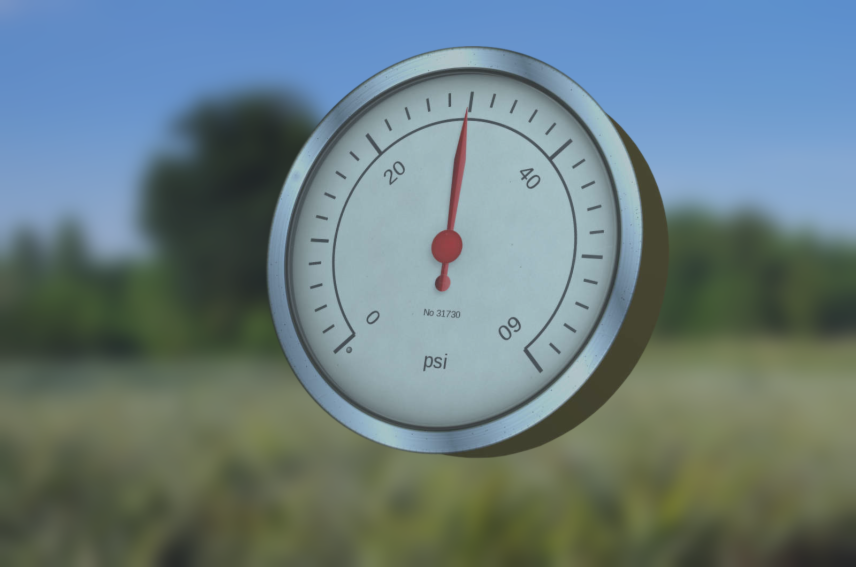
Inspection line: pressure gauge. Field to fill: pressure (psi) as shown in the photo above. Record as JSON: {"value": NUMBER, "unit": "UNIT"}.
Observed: {"value": 30, "unit": "psi"}
